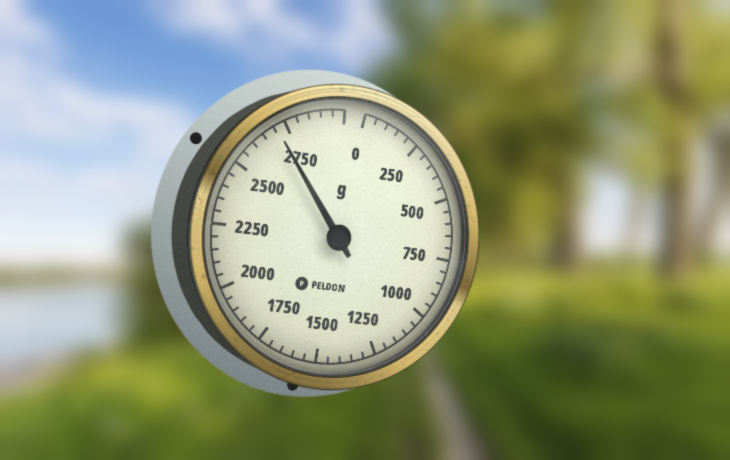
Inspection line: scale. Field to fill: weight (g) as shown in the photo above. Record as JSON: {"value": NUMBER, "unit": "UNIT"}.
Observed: {"value": 2700, "unit": "g"}
